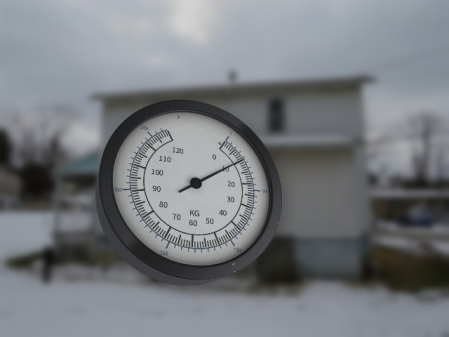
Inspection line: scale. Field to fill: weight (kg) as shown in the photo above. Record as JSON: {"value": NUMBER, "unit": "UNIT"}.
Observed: {"value": 10, "unit": "kg"}
